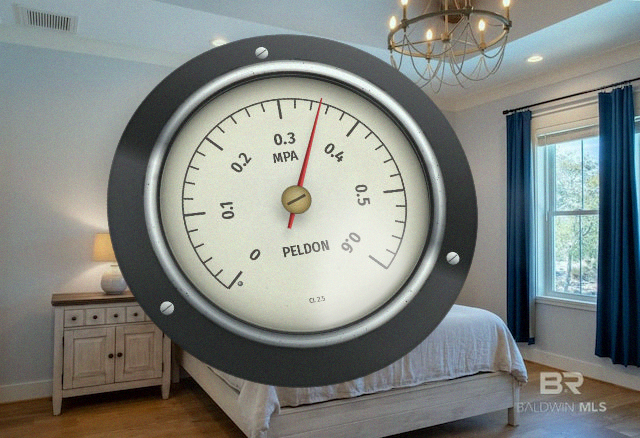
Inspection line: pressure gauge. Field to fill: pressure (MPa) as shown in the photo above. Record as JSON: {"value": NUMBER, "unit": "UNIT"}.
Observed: {"value": 0.35, "unit": "MPa"}
